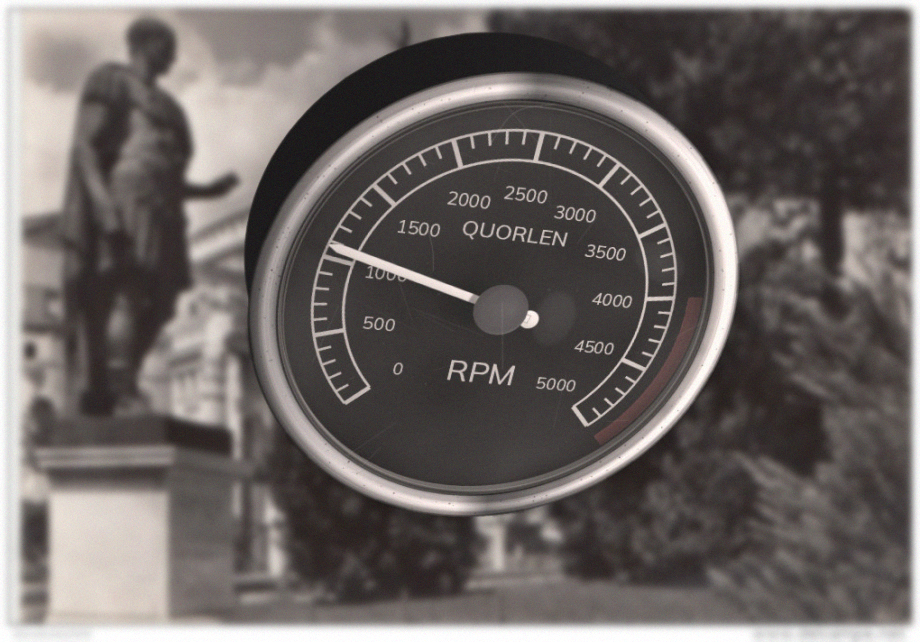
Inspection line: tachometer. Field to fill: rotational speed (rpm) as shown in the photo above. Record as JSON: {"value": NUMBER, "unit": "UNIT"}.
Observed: {"value": 1100, "unit": "rpm"}
